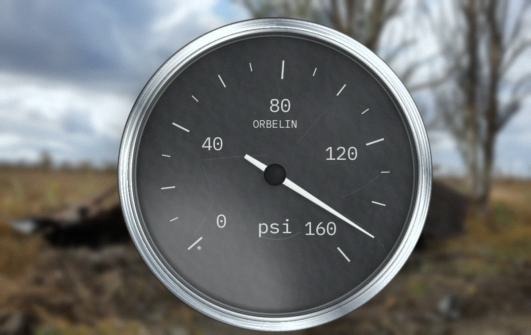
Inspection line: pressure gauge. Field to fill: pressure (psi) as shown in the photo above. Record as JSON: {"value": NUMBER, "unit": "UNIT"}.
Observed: {"value": 150, "unit": "psi"}
